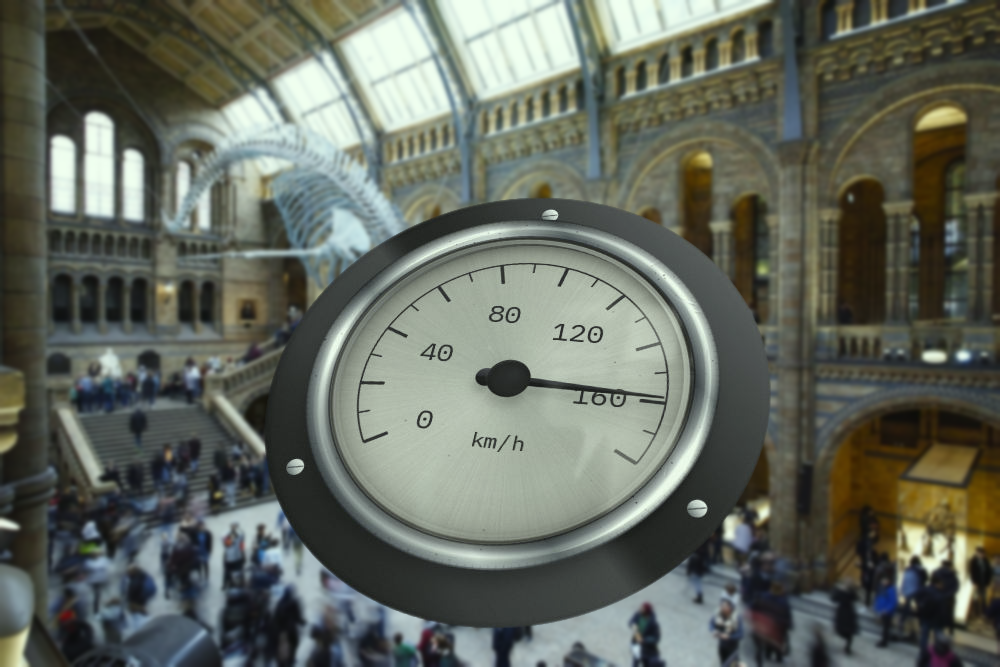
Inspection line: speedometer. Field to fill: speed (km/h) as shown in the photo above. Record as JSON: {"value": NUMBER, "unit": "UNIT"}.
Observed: {"value": 160, "unit": "km/h"}
